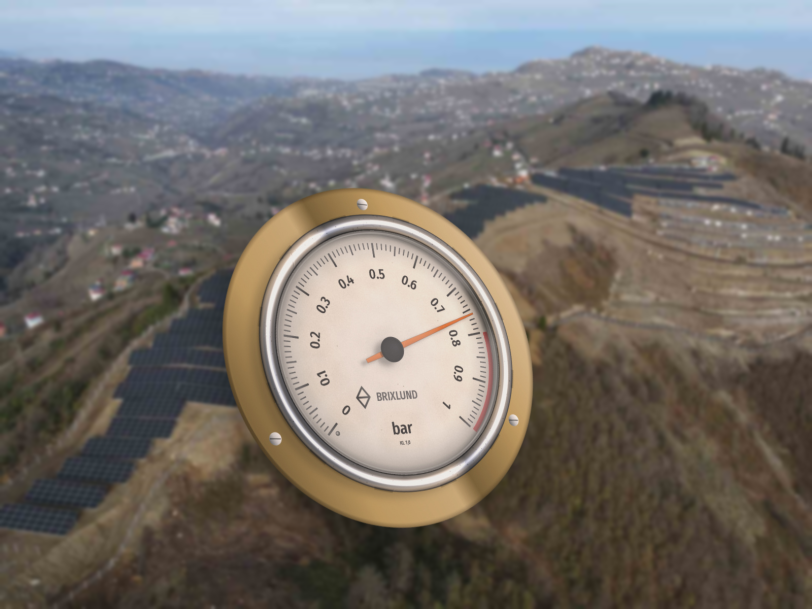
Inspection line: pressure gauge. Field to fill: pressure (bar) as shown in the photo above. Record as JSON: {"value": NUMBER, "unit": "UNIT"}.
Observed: {"value": 0.76, "unit": "bar"}
